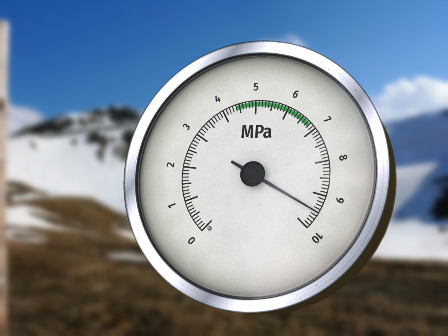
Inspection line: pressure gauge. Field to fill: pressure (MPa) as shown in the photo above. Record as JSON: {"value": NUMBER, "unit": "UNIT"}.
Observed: {"value": 9.5, "unit": "MPa"}
